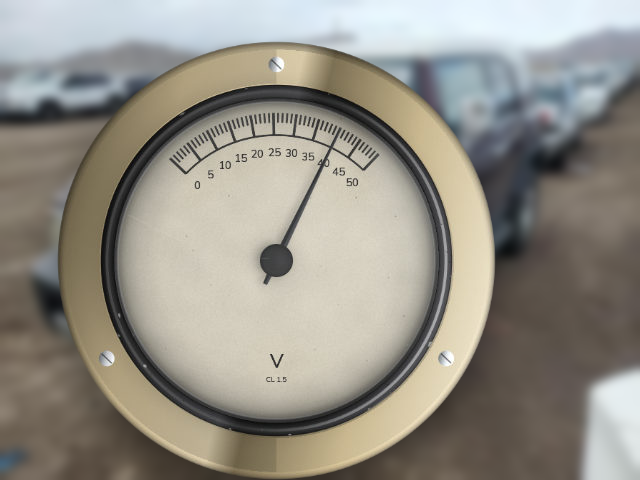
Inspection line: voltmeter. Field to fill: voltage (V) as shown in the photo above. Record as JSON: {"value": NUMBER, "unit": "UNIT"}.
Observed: {"value": 40, "unit": "V"}
